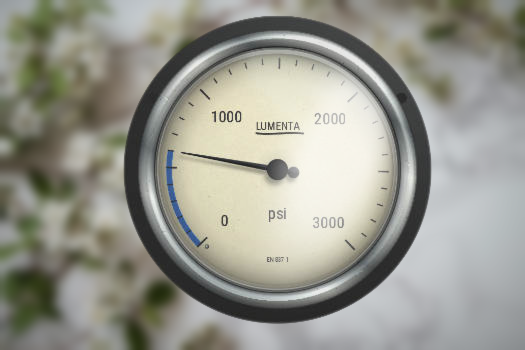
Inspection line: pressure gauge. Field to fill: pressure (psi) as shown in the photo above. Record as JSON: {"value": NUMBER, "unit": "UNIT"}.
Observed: {"value": 600, "unit": "psi"}
